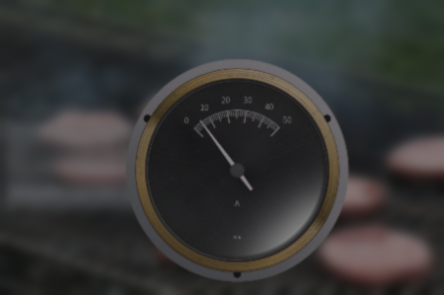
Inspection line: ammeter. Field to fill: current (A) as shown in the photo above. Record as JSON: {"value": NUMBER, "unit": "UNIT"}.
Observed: {"value": 5, "unit": "A"}
